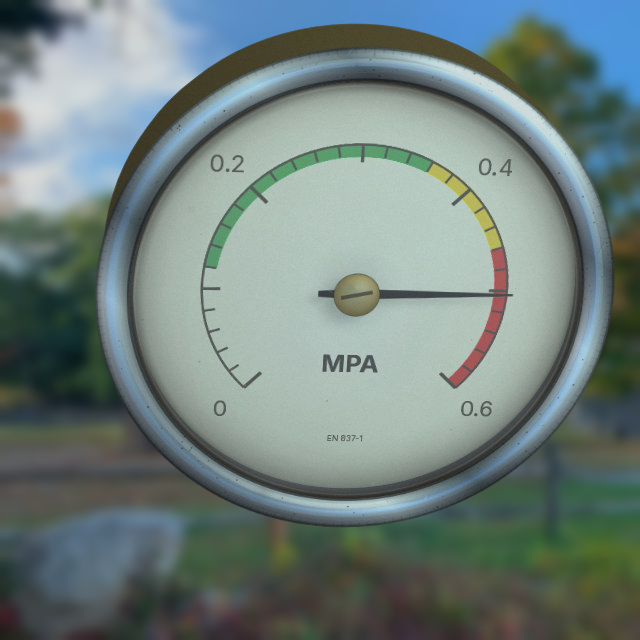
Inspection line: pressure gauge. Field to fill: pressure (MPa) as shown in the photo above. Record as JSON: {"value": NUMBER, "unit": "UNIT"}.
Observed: {"value": 0.5, "unit": "MPa"}
